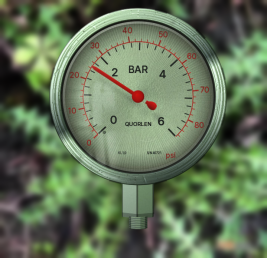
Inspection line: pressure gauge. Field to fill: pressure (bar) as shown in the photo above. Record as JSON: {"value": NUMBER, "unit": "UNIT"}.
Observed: {"value": 1.7, "unit": "bar"}
